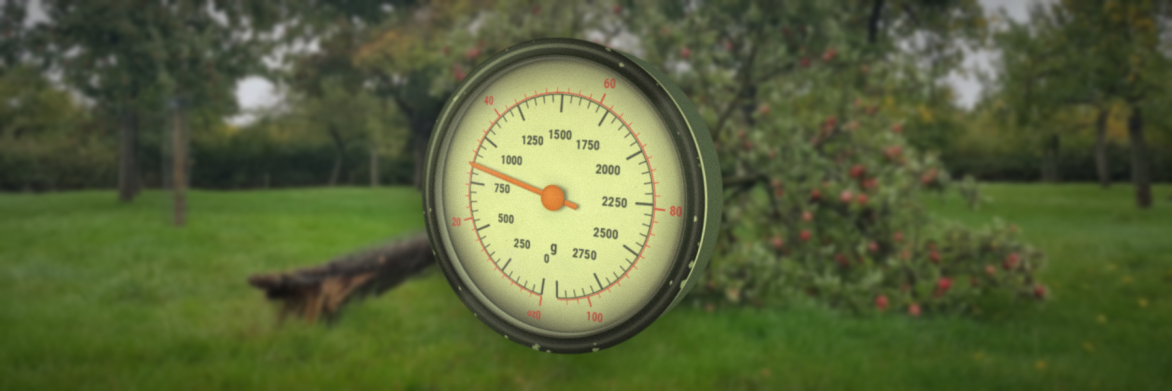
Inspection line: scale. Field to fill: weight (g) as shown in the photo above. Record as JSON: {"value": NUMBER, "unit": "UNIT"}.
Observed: {"value": 850, "unit": "g"}
